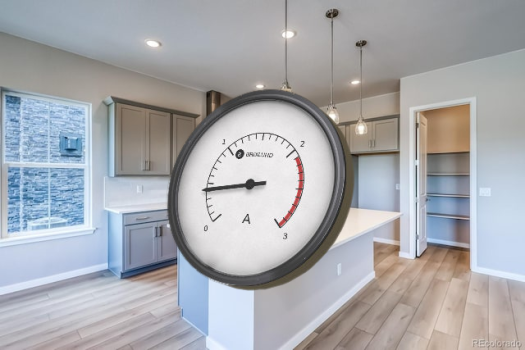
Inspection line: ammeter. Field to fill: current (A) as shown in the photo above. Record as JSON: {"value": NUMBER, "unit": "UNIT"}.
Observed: {"value": 0.4, "unit": "A"}
